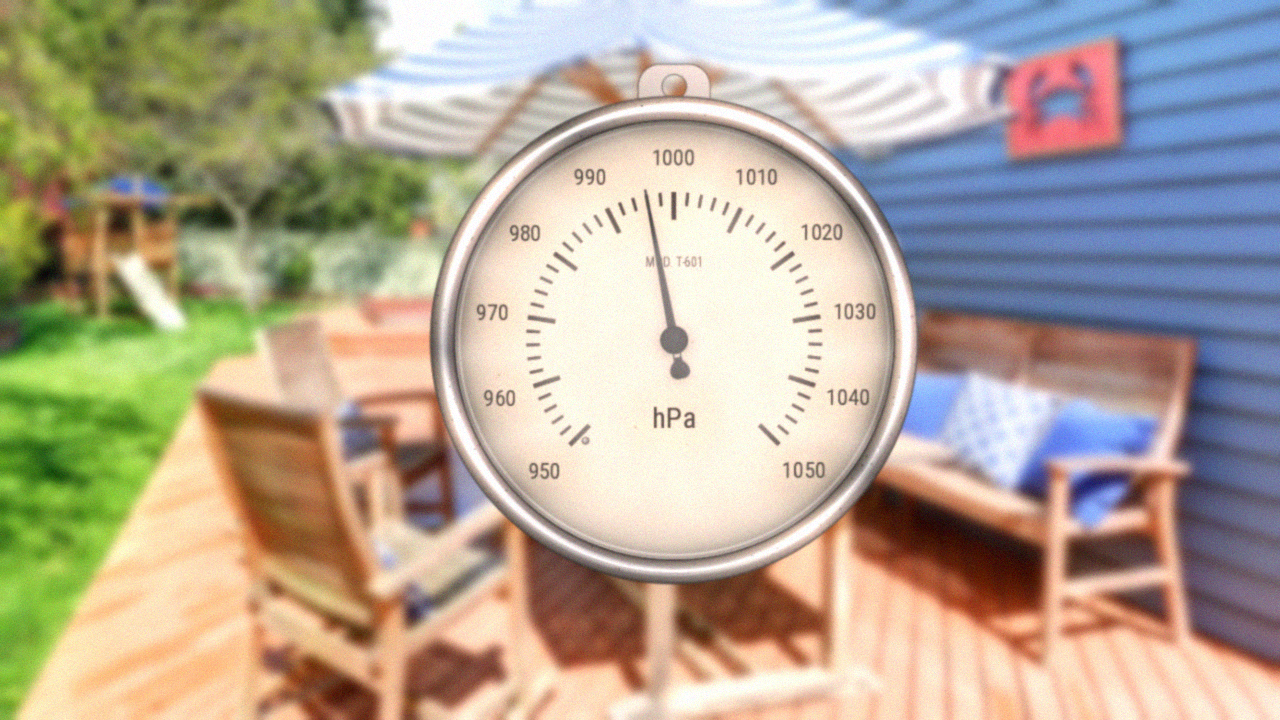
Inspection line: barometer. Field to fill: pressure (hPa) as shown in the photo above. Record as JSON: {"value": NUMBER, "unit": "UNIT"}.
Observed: {"value": 996, "unit": "hPa"}
